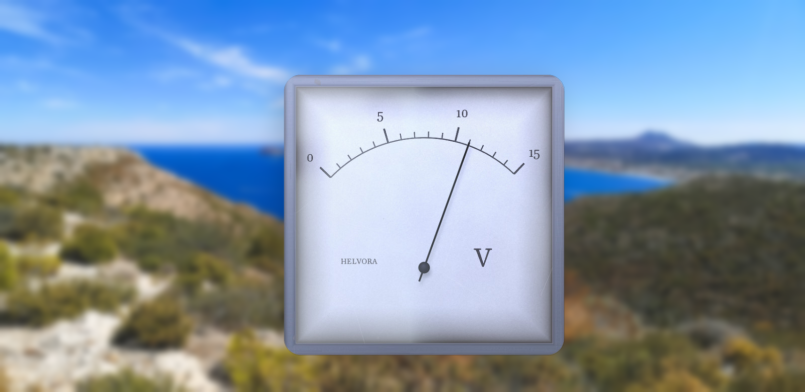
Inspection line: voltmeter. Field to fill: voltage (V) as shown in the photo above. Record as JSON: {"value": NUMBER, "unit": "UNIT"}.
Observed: {"value": 11, "unit": "V"}
